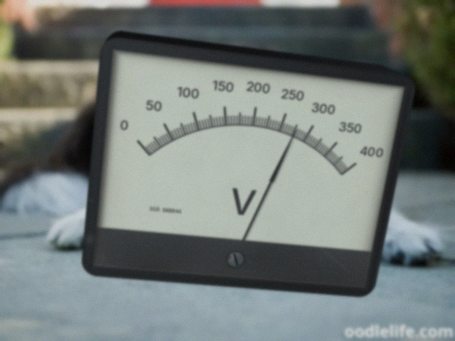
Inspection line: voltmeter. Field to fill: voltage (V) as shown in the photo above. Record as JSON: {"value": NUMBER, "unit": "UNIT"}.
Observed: {"value": 275, "unit": "V"}
